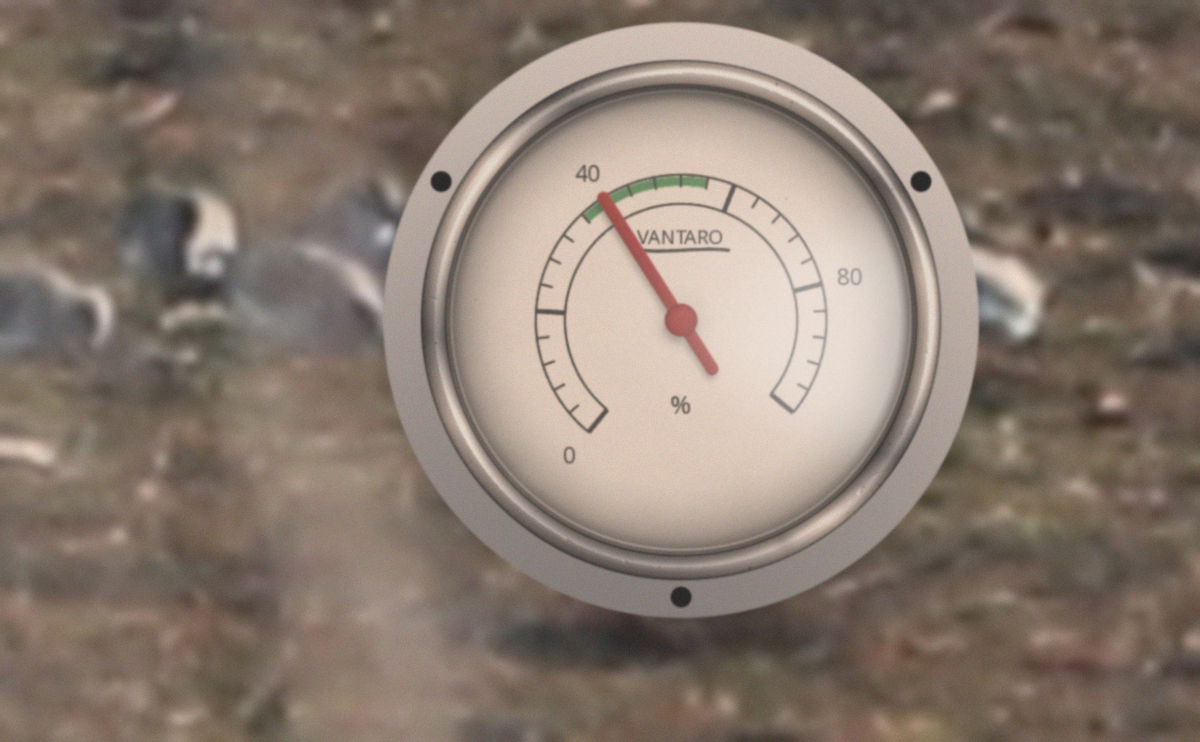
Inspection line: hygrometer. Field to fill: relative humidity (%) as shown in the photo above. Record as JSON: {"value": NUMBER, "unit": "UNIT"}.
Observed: {"value": 40, "unit": "%"}
